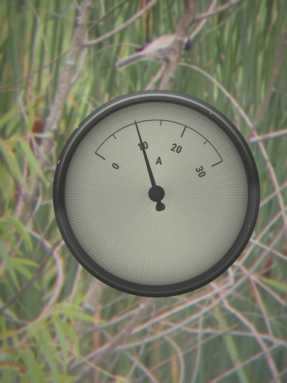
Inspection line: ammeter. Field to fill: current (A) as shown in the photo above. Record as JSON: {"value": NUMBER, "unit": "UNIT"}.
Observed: {"value": 10, "unit": "A"}
